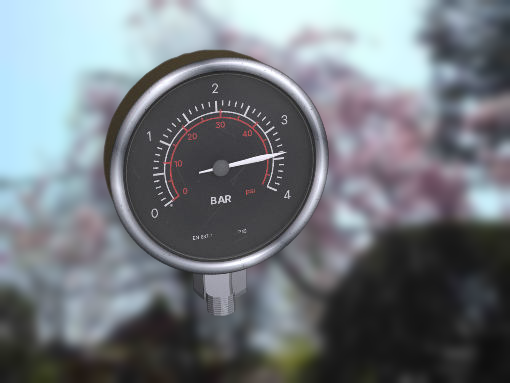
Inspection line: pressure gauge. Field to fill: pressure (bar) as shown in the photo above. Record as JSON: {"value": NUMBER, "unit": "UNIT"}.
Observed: {"value": 3.4, "unit": "bar"}
